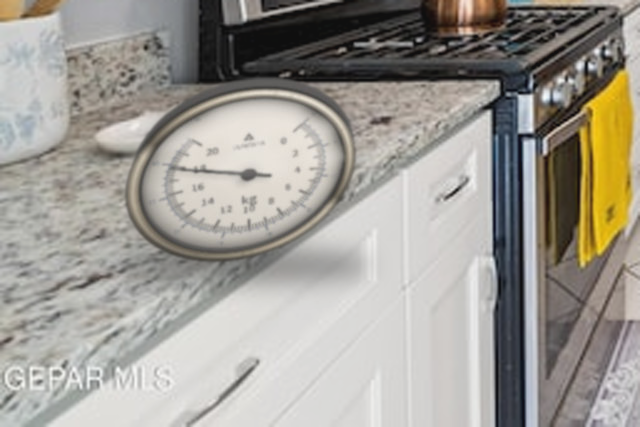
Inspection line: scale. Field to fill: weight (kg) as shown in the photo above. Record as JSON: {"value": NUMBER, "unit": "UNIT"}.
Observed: {"value": 18, "unit": "kg"}
